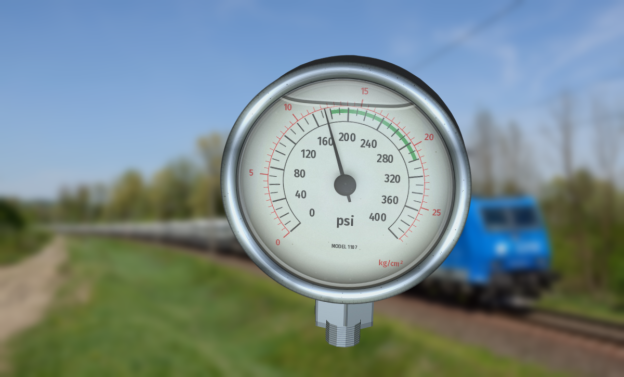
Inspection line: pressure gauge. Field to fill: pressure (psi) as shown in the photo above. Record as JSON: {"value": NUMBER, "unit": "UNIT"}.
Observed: {"value": 175, "unit": "psi"}
